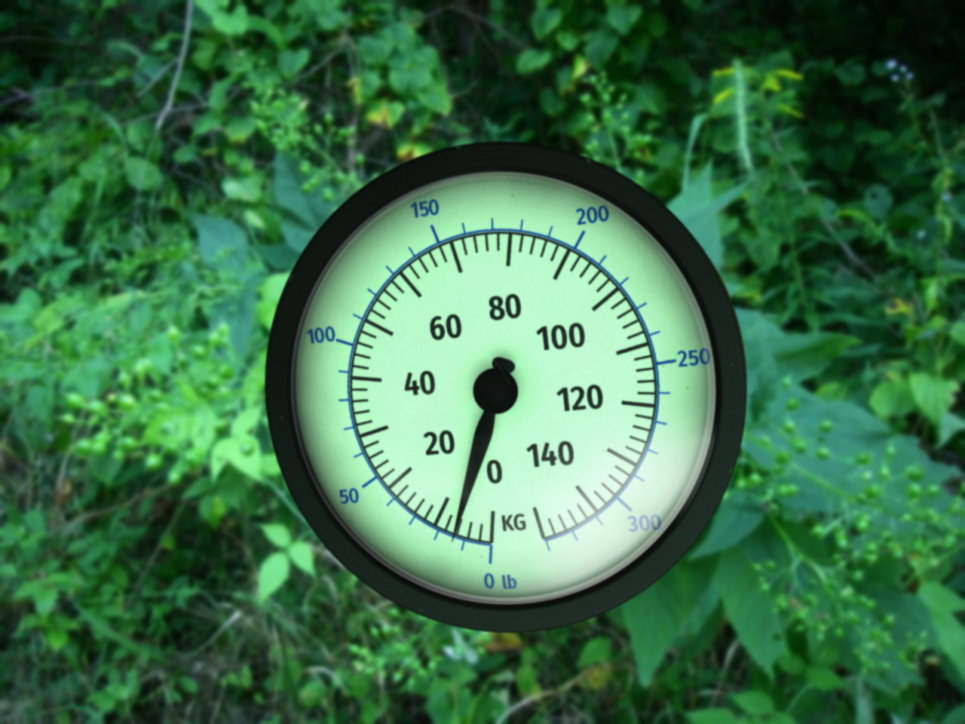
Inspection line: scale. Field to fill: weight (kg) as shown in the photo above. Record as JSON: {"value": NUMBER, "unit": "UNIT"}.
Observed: {"value": 6, "unit": "kg"}
